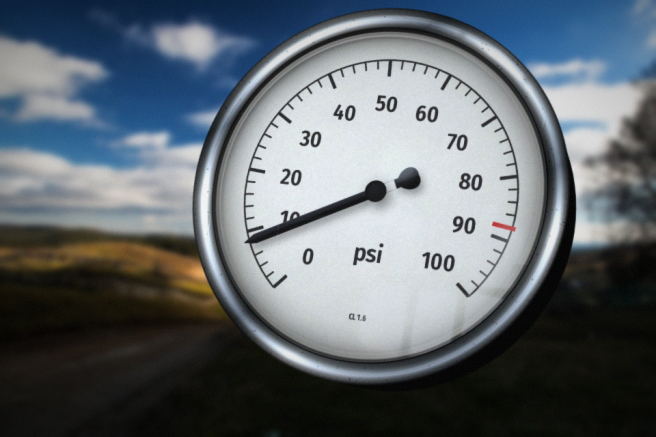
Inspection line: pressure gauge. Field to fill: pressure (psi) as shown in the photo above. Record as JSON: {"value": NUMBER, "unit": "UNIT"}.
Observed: {"value": 8, "unit": "psi"}
